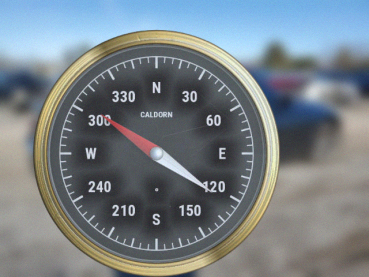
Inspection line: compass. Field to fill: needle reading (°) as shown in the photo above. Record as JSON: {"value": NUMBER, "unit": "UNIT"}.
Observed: {"value": 305, "unit": "°"}
